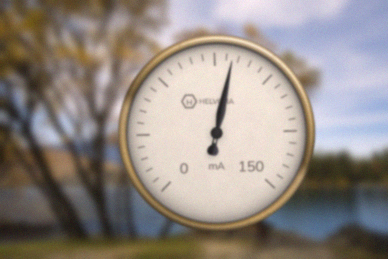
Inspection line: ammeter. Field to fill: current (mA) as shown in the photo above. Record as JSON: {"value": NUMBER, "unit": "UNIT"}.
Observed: {"value": 82.5, "unit": "mA"}
